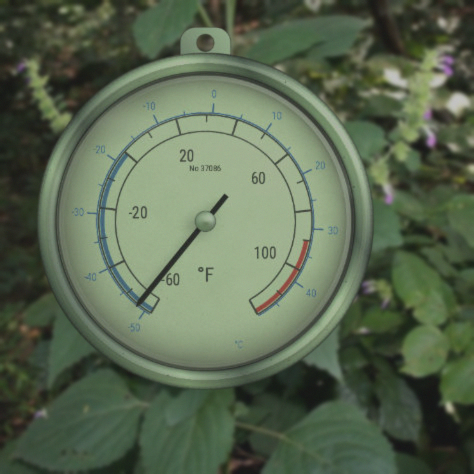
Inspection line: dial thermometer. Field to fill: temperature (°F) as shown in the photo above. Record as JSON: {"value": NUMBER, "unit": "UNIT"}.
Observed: {"value": -55, "unit": "°F"}
